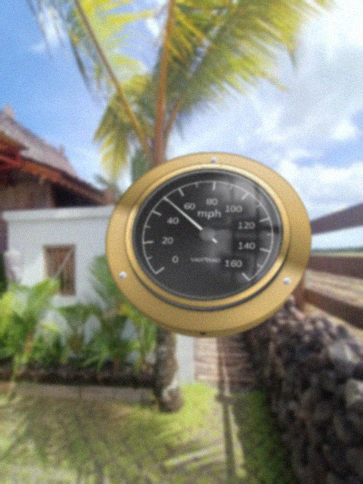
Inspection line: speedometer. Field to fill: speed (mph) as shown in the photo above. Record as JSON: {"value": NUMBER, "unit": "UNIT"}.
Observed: {"value": 50, "unit": "mph"}
